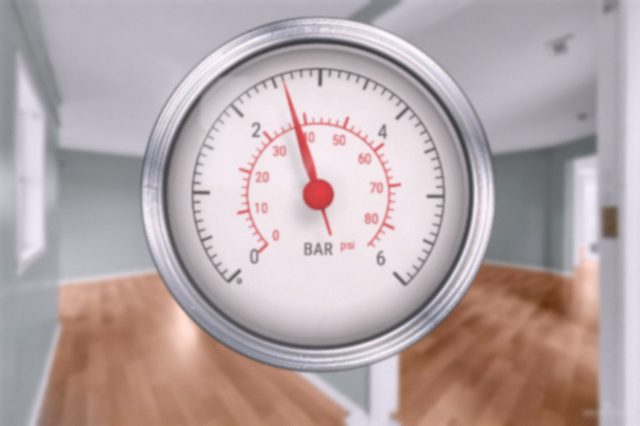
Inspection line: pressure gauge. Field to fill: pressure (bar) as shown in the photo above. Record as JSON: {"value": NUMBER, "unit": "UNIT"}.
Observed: {"value": 2.6, "unit": "bar"}
